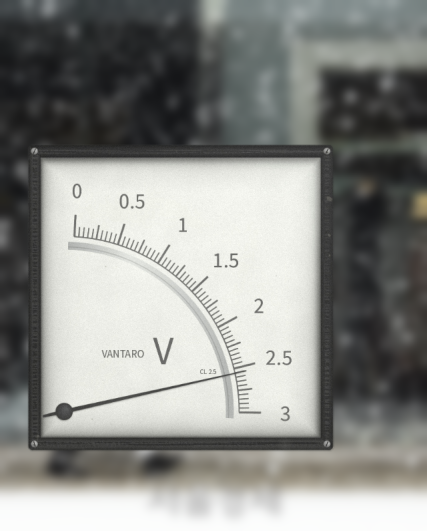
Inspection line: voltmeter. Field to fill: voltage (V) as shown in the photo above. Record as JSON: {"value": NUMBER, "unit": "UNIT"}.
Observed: {"value": 2.55, "unit": "V"}
